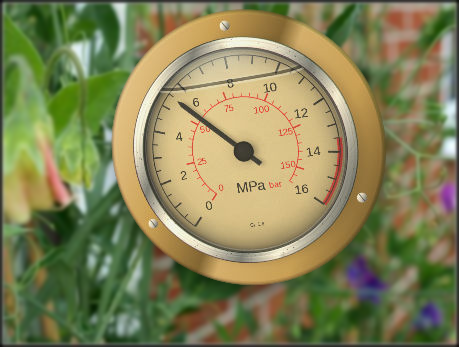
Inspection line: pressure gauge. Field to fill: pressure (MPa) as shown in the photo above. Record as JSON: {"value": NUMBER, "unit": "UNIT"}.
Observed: {"value": 5.5, "unit": "MPa"}
